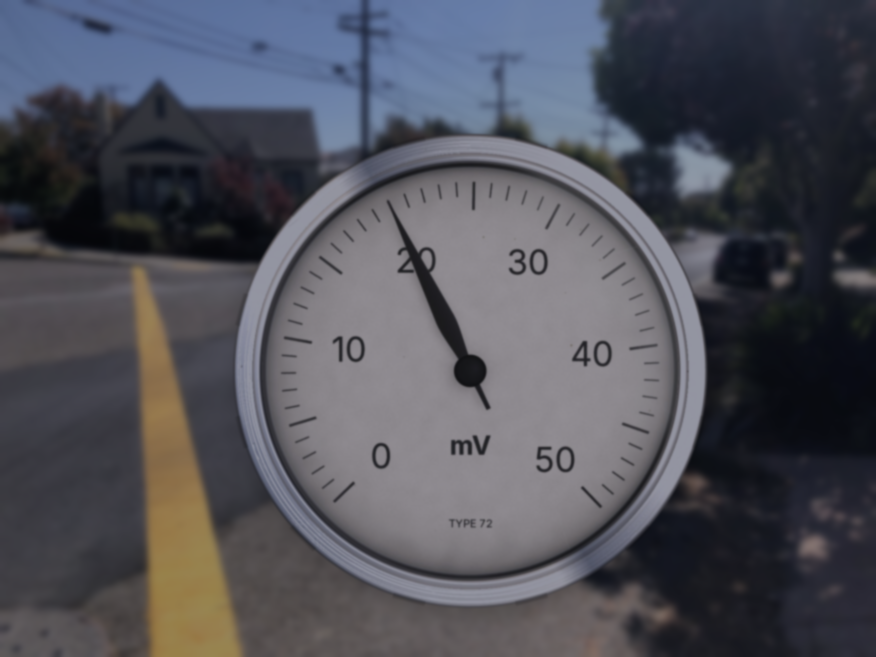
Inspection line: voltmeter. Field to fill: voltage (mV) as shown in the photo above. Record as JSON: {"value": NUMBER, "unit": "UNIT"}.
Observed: {"value": 20, "unit": "mV"}
